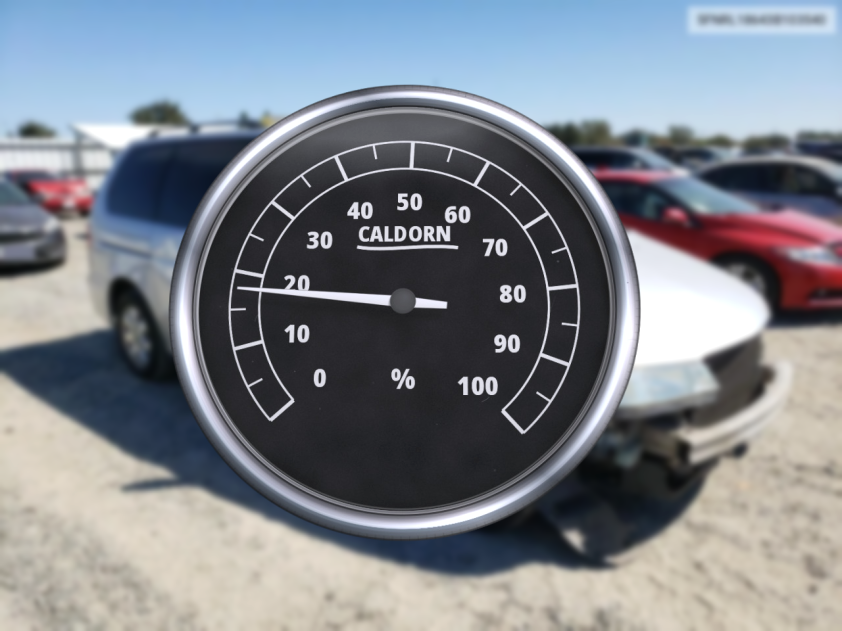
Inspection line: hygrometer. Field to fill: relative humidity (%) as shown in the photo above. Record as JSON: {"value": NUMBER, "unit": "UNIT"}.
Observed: {"value": 17.5, "unit": "%"}
